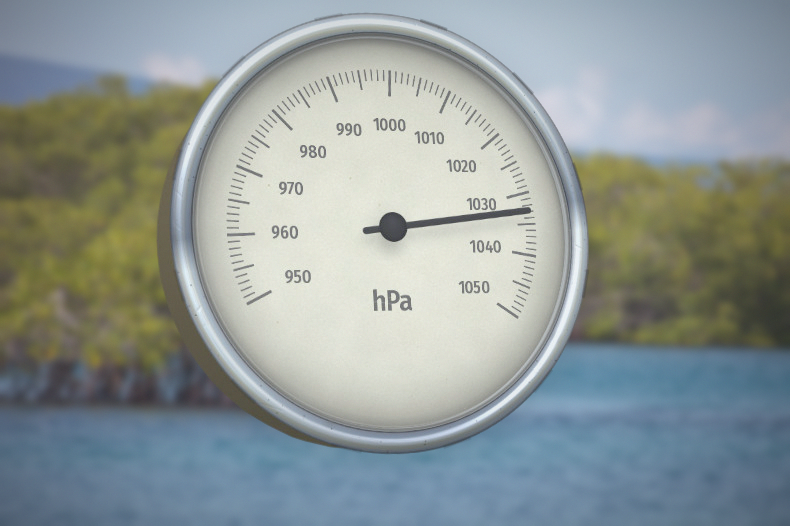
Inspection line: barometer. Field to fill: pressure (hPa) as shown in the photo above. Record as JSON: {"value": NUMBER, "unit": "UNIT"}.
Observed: {"value": 1033, "unit": "hPa"}
